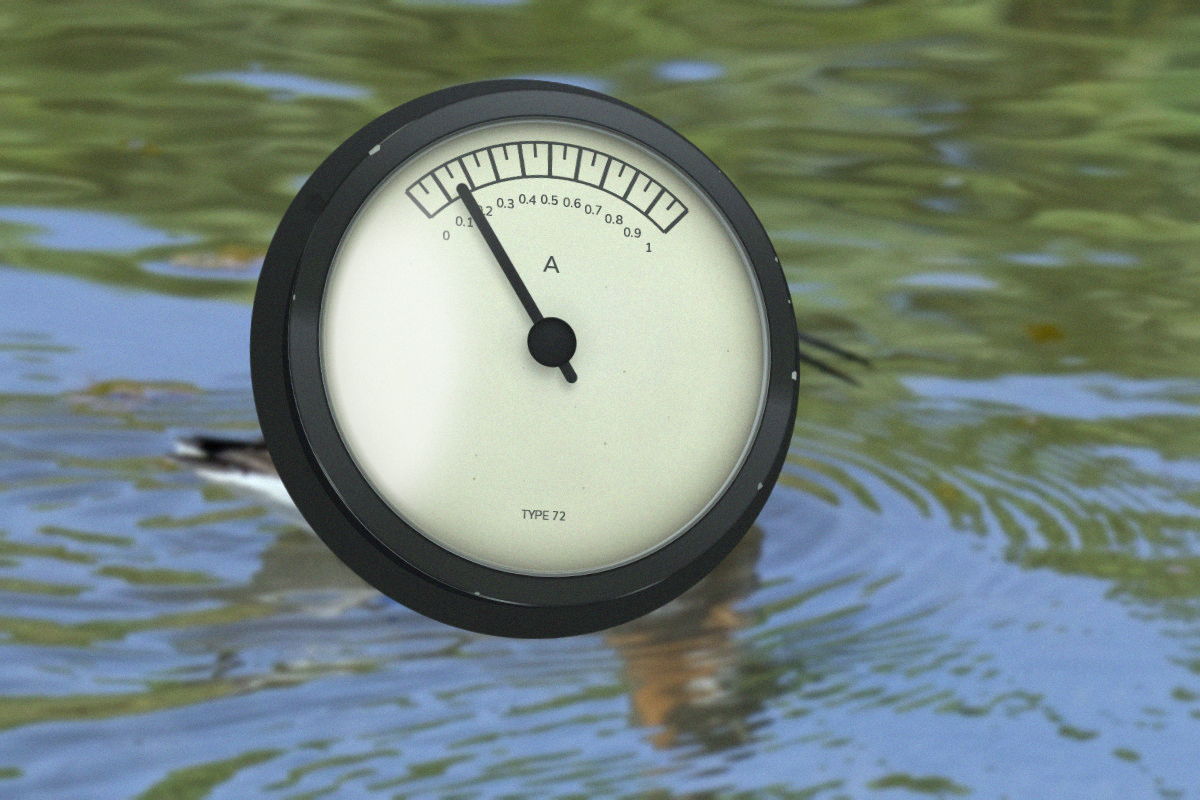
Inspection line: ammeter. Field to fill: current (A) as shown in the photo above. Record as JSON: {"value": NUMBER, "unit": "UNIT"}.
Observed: {"value": 0.15, "unit": "A"}
